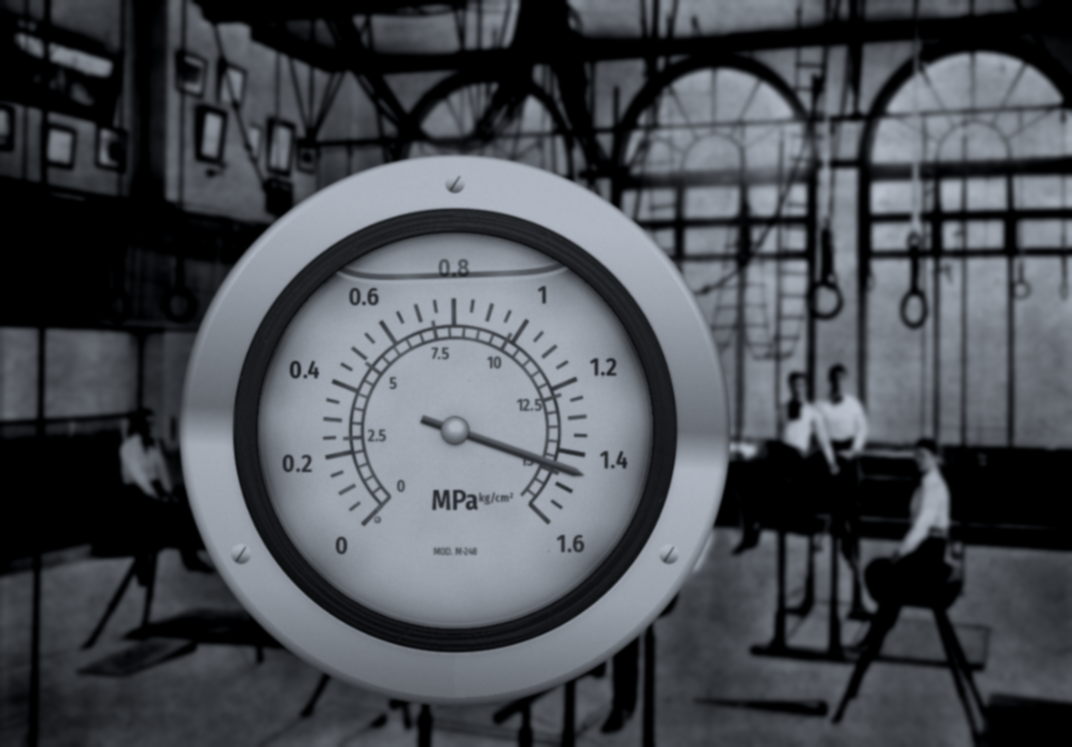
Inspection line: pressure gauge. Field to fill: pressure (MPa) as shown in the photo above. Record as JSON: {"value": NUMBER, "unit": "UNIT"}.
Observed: {"value": 1.45, "unit": "MPa"}
